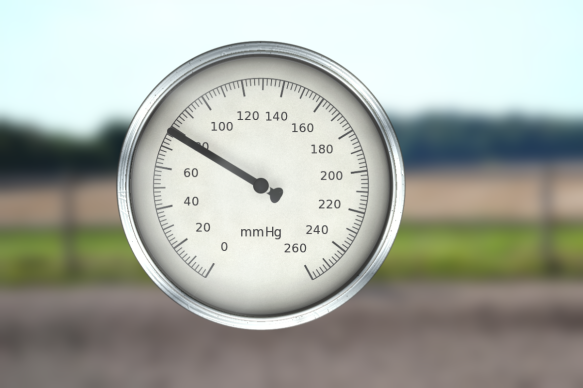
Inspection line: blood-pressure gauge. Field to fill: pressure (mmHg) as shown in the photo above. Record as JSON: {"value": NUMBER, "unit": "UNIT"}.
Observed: {"value": 78, "unit": "mmHg"}
